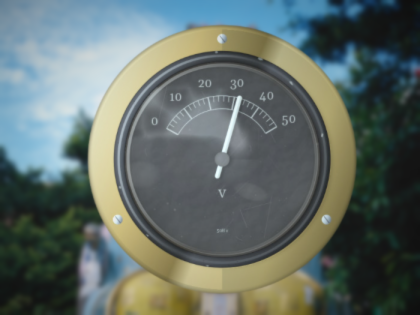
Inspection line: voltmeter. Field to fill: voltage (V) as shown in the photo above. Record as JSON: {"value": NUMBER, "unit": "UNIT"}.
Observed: {"value": 32, "unit": "V"}
